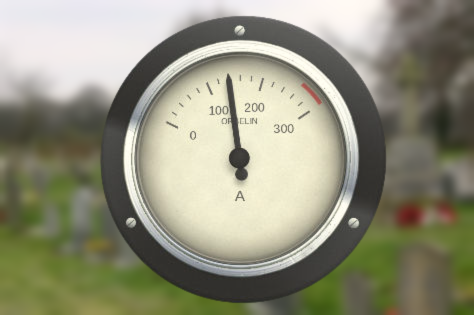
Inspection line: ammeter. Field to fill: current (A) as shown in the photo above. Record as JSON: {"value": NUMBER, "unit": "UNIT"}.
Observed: {"value": 140, "unit": "A"}
